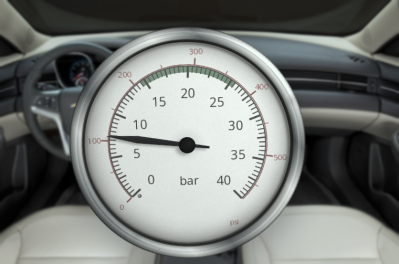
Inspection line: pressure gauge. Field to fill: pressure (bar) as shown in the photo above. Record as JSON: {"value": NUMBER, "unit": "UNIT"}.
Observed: {"value": 7.5, "unit": "bar"}
